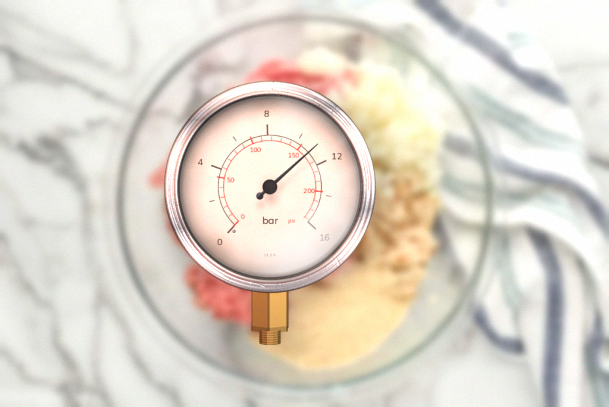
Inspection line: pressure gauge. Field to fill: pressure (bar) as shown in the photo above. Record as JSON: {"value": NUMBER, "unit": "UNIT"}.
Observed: {"value": 11, "unit": "bar"}
